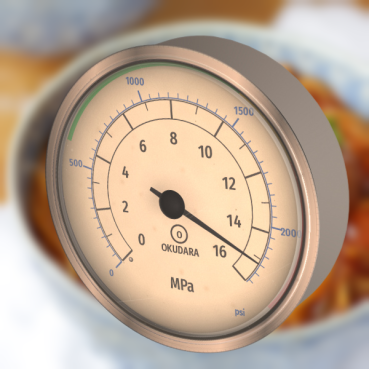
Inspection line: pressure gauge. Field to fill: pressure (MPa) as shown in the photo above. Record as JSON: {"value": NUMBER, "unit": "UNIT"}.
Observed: {"value": 15, "unit": "MPa"}
